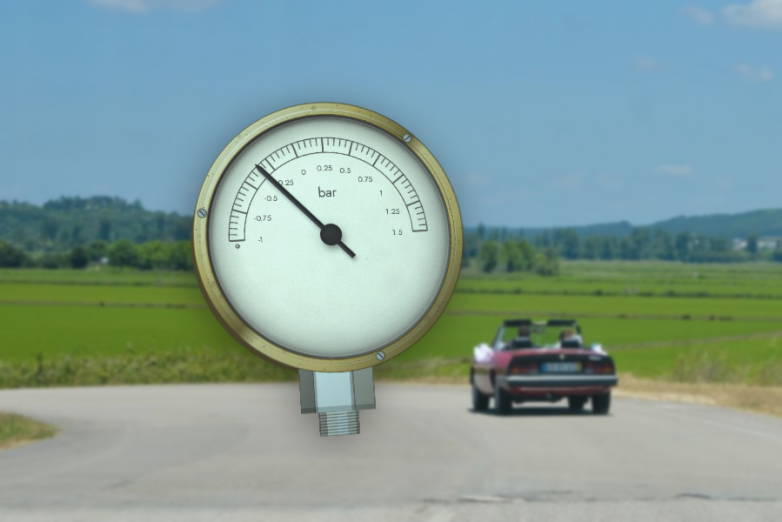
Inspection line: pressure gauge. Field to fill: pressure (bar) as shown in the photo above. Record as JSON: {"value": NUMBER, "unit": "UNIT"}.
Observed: {"value": -0.35, "unit": "bar"}
